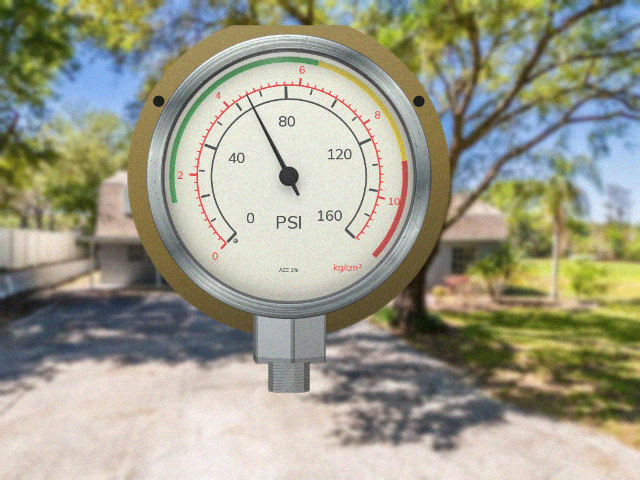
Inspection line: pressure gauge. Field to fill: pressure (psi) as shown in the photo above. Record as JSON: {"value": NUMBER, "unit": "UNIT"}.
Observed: {"value": 65, "unit": "psi"}
